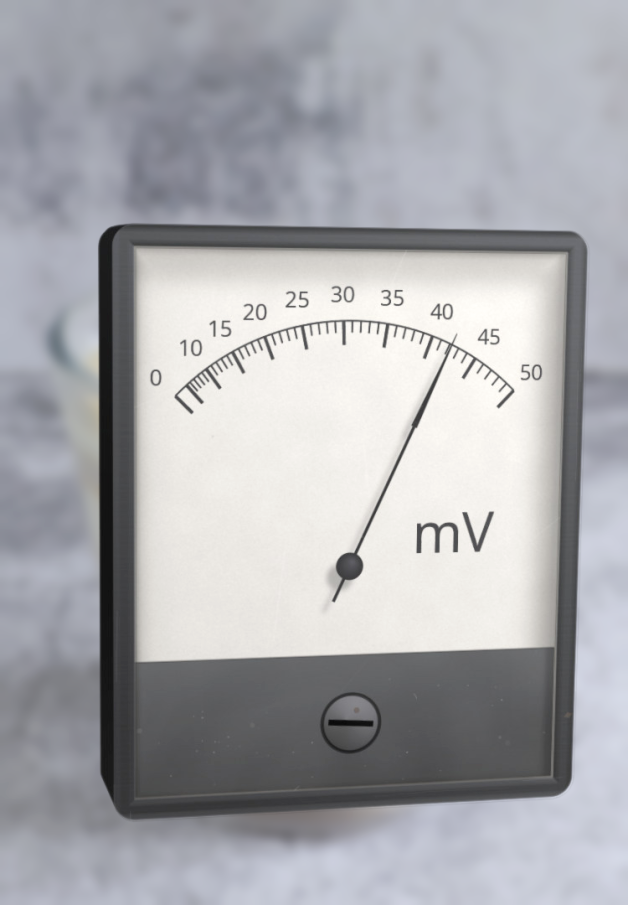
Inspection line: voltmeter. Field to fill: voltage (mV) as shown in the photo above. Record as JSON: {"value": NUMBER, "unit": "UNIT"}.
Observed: {"value": 42, "unit": "mV"}
